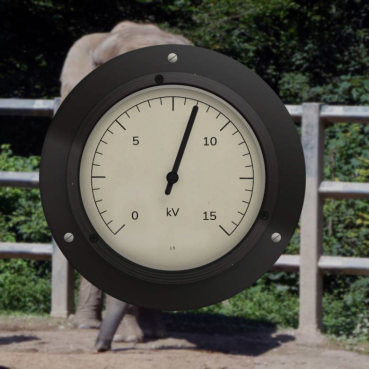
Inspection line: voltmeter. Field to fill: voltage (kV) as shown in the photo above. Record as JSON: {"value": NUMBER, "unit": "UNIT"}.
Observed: {"value": 8.5, "unit": "kV"}
